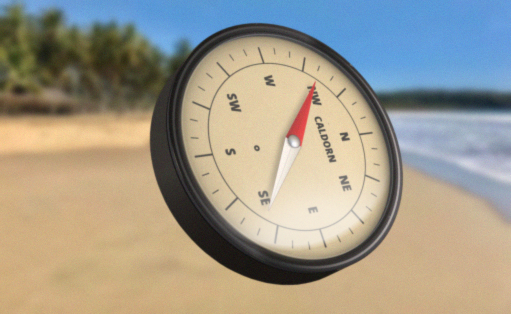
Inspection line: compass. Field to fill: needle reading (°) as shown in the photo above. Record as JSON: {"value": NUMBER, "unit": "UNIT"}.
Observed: {"value": 310, "unit": "°"}
